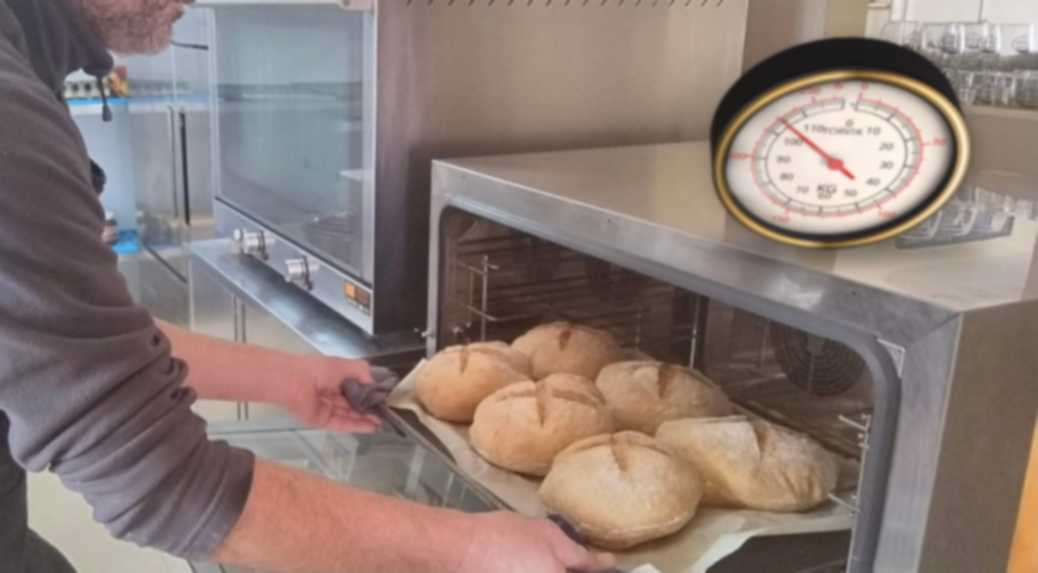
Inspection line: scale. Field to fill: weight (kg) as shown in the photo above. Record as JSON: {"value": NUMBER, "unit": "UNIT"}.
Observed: {"value": 105, "unit": "kg"}
